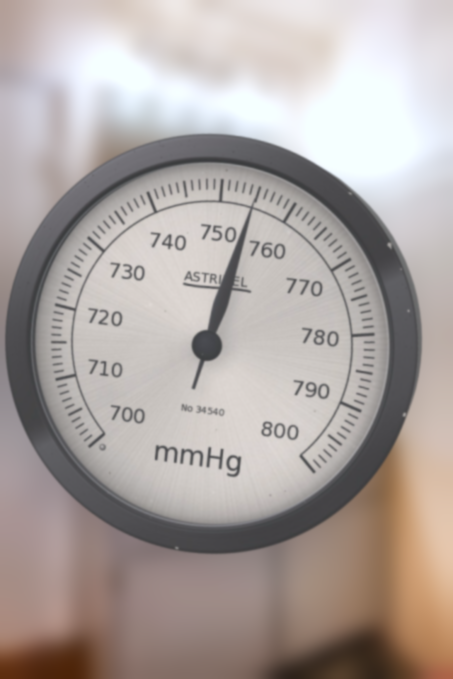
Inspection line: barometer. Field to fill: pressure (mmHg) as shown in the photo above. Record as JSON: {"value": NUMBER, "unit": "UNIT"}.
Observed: {"value": 755, "unit": "mmHg"}
